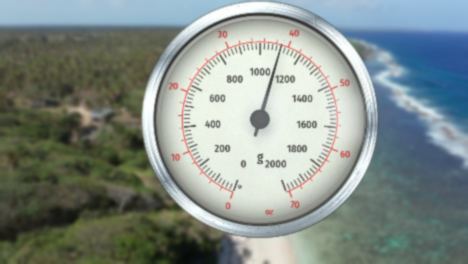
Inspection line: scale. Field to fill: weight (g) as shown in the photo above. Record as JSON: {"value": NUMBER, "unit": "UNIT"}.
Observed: {"value": 1100, "unit": "g"}
